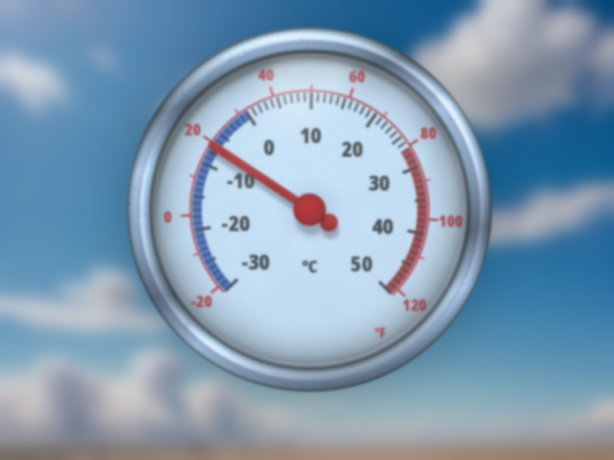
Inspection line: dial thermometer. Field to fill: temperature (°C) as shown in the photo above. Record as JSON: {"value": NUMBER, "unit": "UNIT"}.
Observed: {"value": -7, "unit": "°C"}
